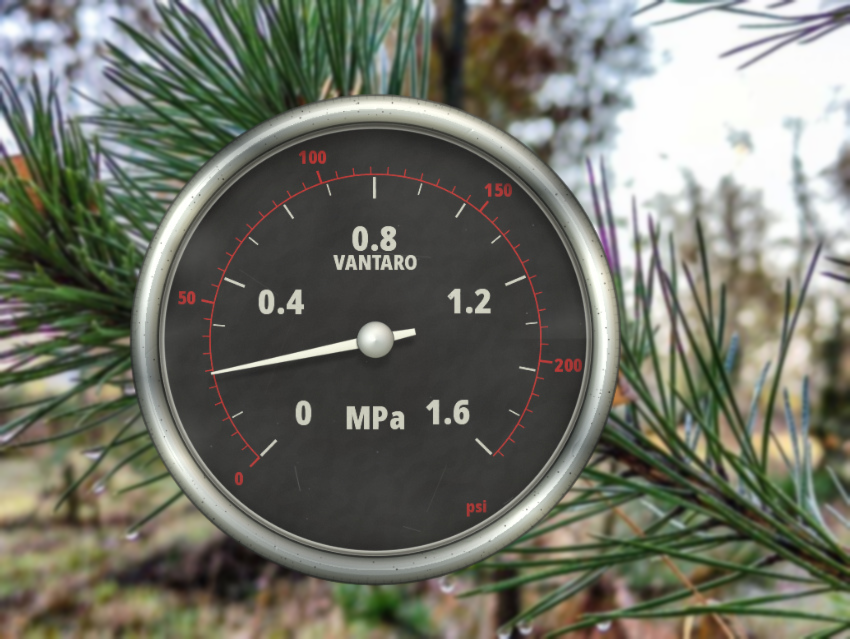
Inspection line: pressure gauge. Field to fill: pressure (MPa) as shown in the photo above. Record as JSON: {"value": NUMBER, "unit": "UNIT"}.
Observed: {"value": 0.2, "unit": "MPa"}
